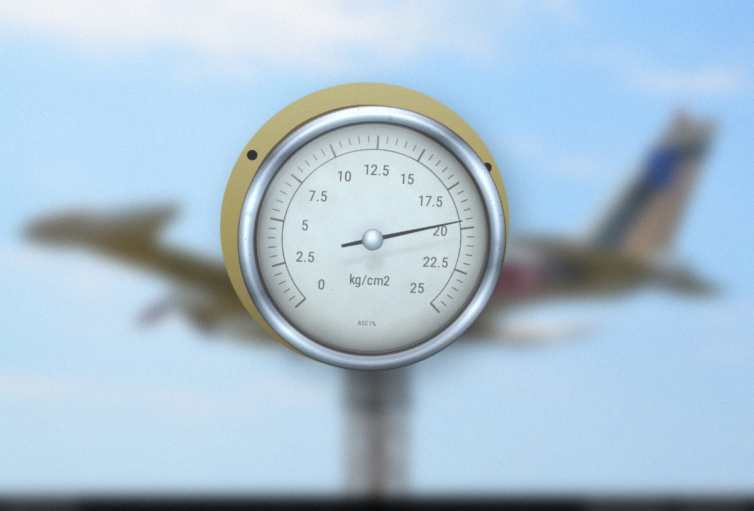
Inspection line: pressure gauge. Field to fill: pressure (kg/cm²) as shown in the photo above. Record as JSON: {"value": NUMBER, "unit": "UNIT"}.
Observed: {"value": 19.5, "unit": "kg/cm²"}
